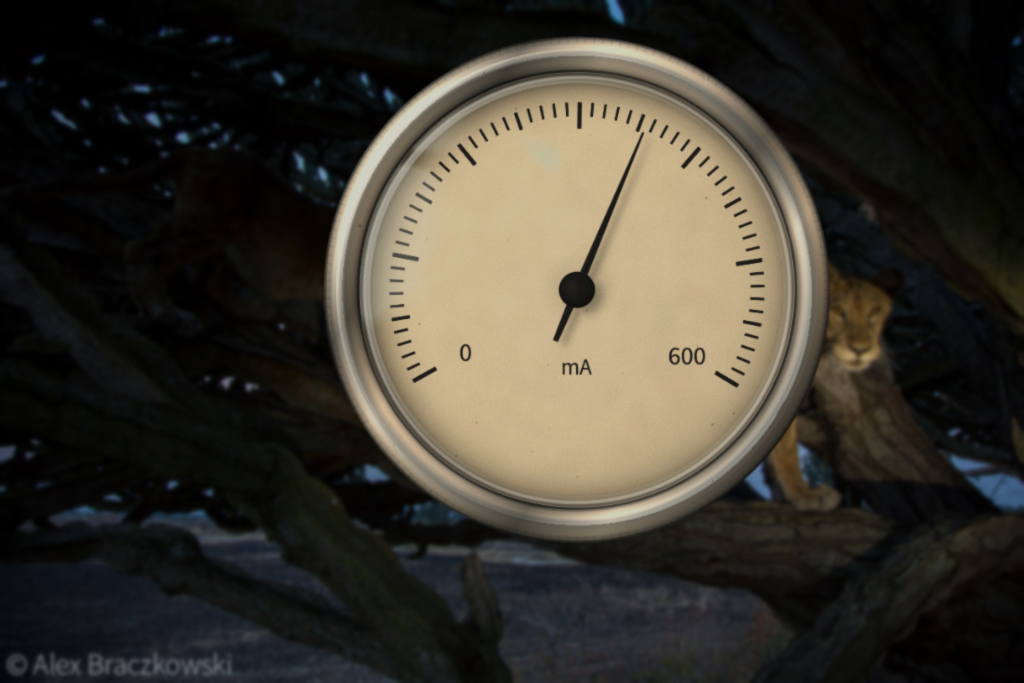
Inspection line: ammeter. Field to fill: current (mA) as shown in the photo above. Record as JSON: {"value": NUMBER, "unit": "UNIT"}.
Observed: {"value": 355, "unit": "mA"}
